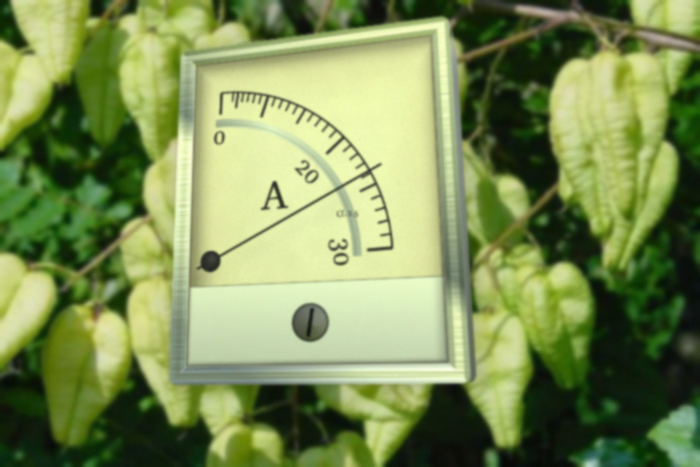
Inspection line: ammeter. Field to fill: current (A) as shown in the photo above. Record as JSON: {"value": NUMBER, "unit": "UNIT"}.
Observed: {"value": 24, "unit": "A"}
